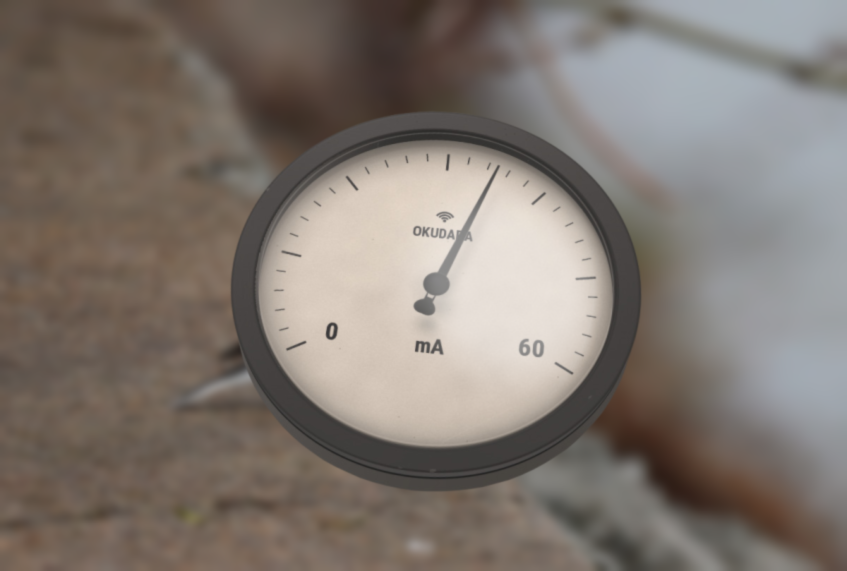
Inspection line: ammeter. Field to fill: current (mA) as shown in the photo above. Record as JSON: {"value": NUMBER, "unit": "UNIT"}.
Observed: {"value": 35, "unit": "mA"}
